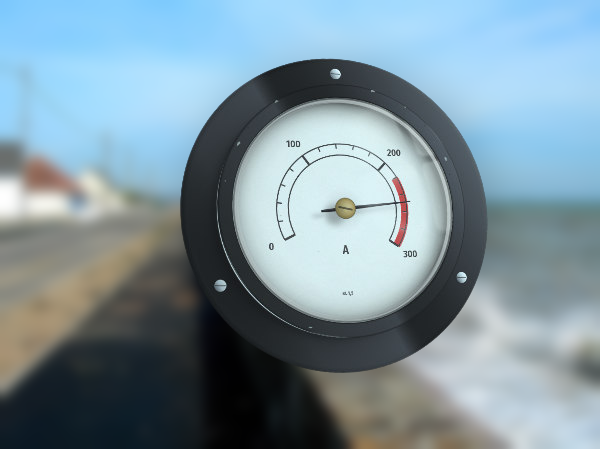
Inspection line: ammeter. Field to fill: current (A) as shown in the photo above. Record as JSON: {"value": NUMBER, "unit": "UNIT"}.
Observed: {"value": 250, "unit": "A"}
